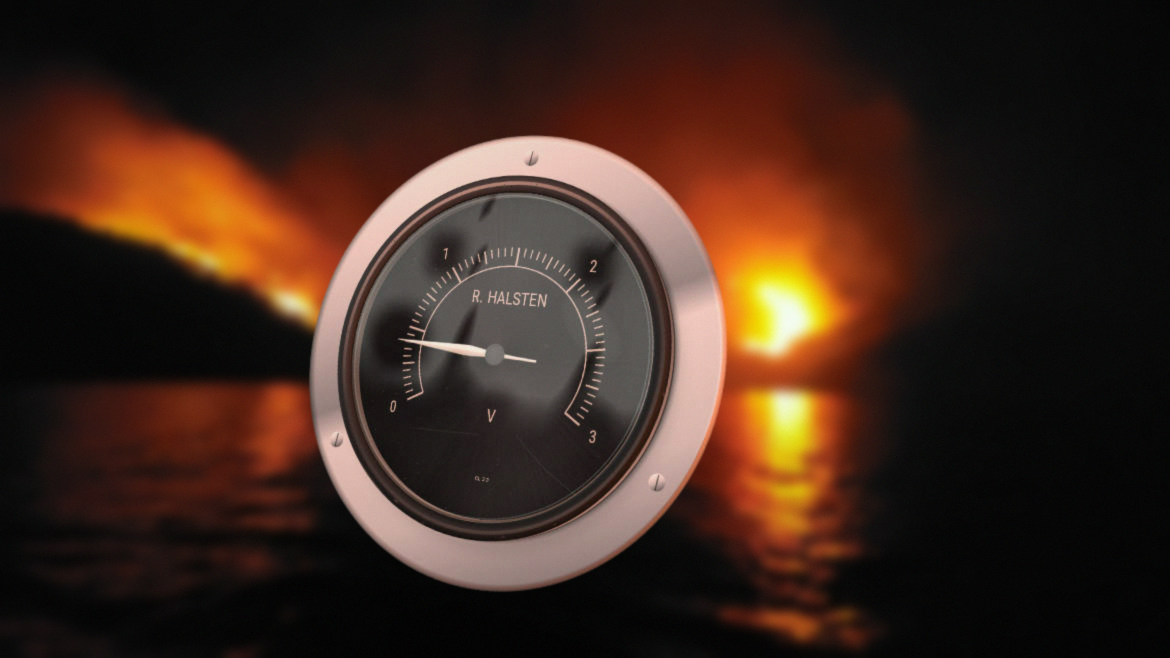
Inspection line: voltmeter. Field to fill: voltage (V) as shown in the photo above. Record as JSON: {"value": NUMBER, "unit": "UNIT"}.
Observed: {"value": 0.4, "unit": "V"}
